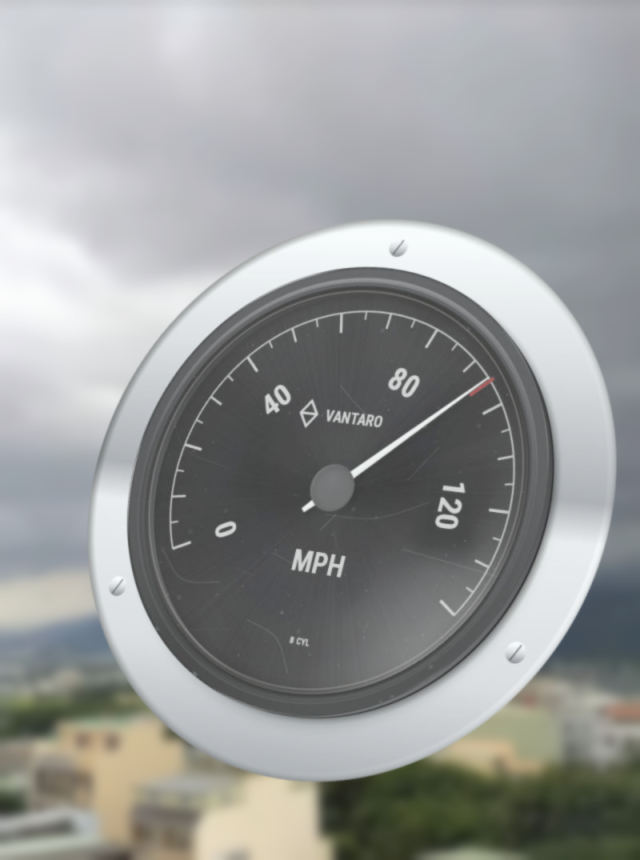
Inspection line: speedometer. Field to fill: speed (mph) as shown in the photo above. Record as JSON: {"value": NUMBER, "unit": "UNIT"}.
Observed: {"value": 95, "unit": "mph"}
